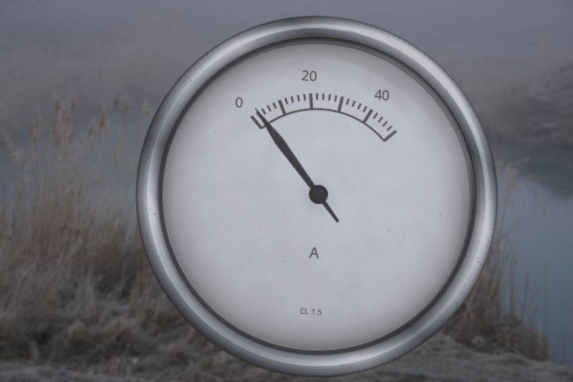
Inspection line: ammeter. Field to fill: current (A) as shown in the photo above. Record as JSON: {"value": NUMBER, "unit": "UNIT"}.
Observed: {"value": 2, "unit": "A"}
